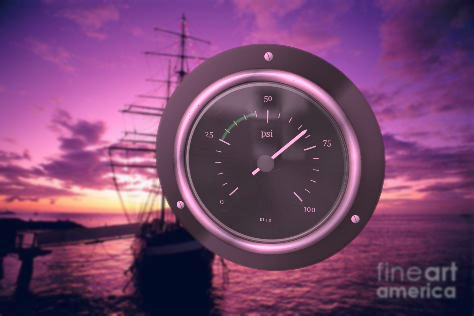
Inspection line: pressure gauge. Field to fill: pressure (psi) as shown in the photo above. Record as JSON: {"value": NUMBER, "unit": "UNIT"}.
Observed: {"value": 67.5, "unit": "psi"}
